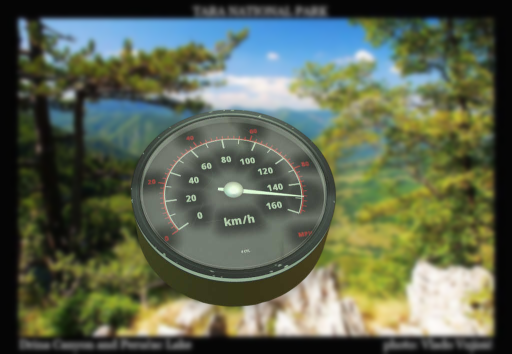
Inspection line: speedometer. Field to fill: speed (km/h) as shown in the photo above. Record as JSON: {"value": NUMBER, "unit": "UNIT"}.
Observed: {"value": 150, "unit": "km/h"}
